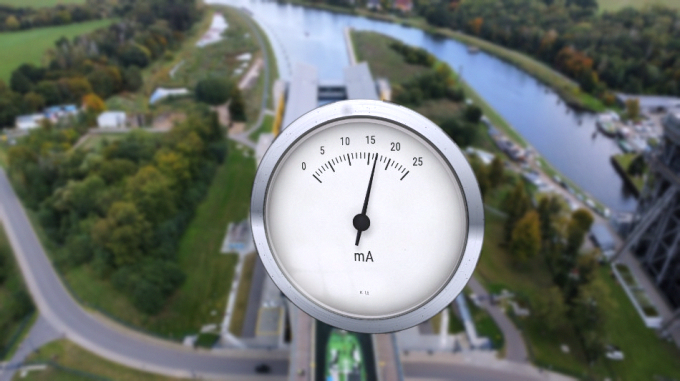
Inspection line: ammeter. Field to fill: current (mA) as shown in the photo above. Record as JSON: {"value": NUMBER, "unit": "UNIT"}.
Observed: {"value": 17, "unit": "mA"}
